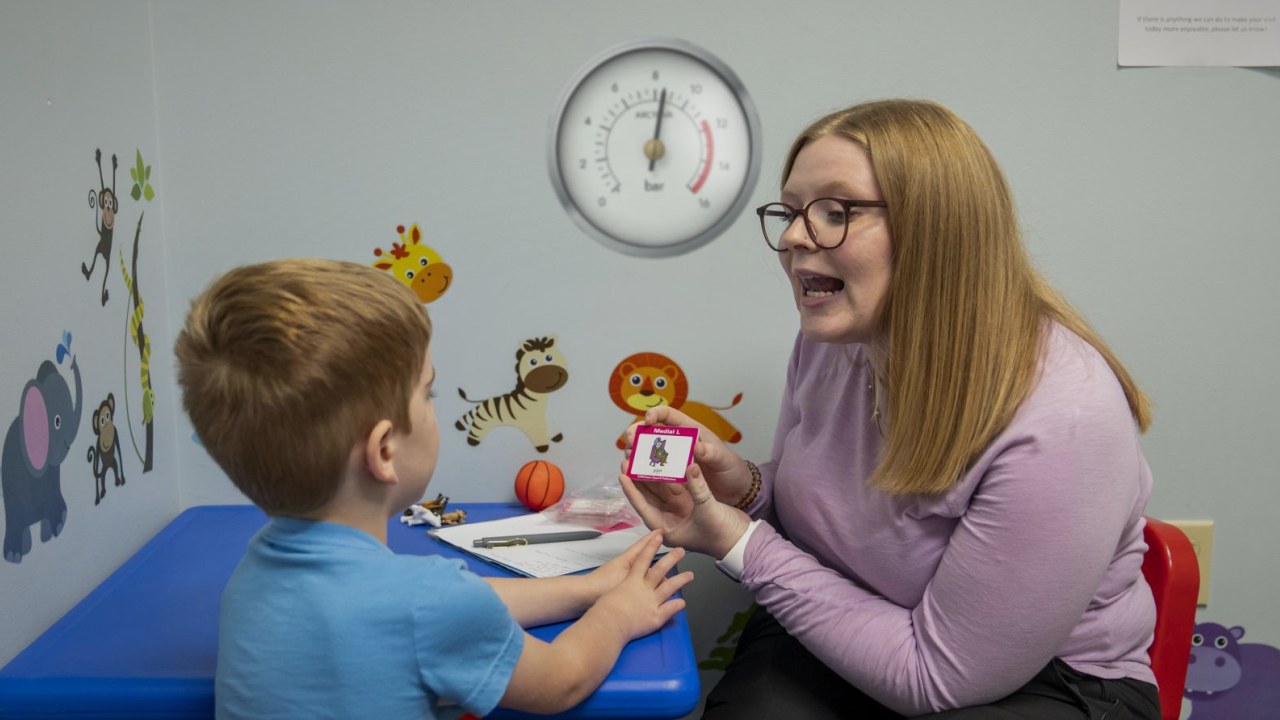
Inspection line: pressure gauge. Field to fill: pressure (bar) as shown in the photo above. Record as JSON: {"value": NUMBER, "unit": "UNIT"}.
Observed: {"value": 8.5, "unit": "bar"}
